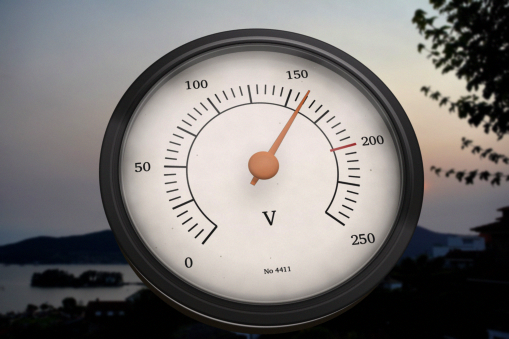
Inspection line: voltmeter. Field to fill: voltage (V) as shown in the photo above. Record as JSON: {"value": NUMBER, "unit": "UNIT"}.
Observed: {"value": 160, "unit": "V"}
